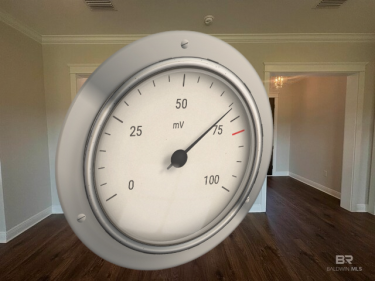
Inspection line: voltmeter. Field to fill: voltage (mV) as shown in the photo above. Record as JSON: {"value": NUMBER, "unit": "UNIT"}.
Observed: {"value": 70, "unit": "mV"}
